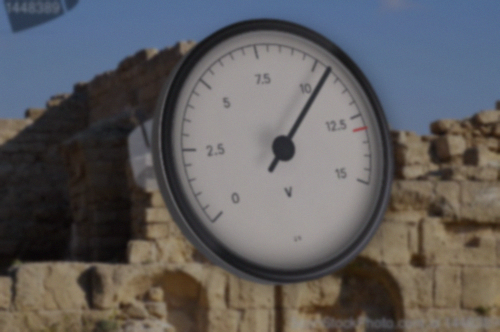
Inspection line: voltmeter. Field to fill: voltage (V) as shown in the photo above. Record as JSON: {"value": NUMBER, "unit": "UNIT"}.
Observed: {"value": 10.5, "unit": "V"}
